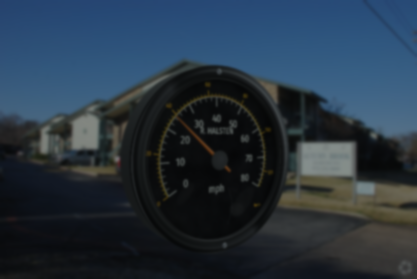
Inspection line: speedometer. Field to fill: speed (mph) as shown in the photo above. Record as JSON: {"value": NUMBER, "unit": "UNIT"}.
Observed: {"value": 24, "unit": "mph"}
